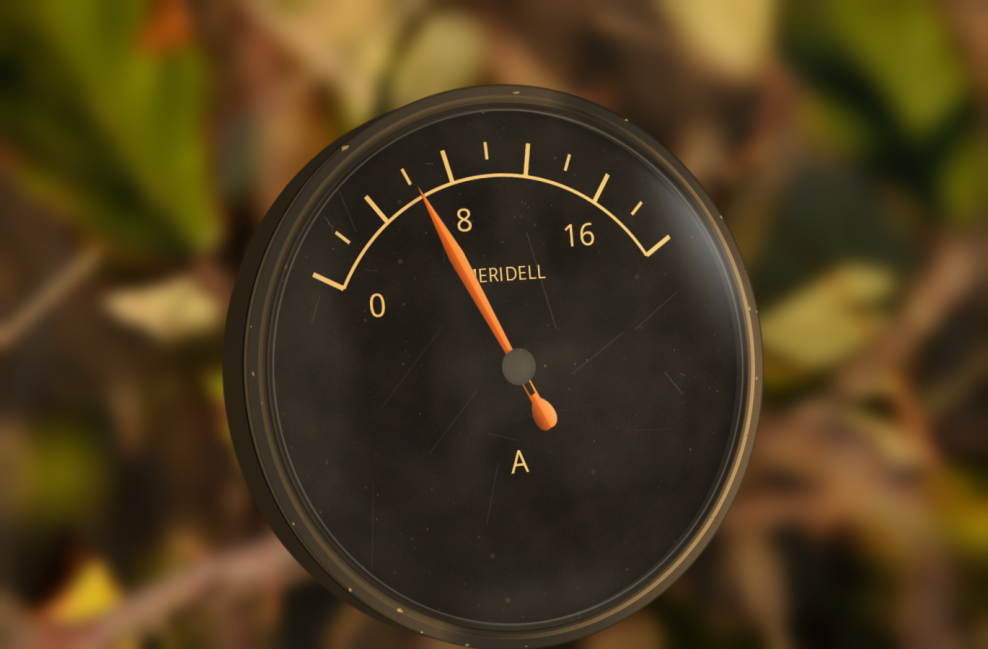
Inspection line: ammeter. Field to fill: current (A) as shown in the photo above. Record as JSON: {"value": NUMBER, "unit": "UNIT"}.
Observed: {"value": 6, "unit": "A"}
